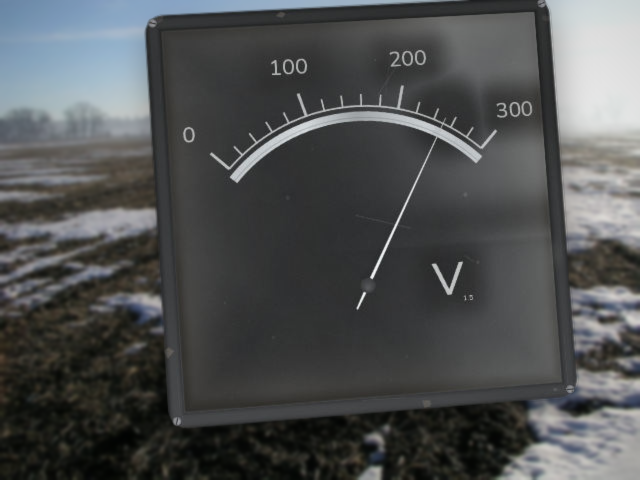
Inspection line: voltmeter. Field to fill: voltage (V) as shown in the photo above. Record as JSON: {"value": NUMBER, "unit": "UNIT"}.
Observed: {"value": 250, "unit": "V"}
